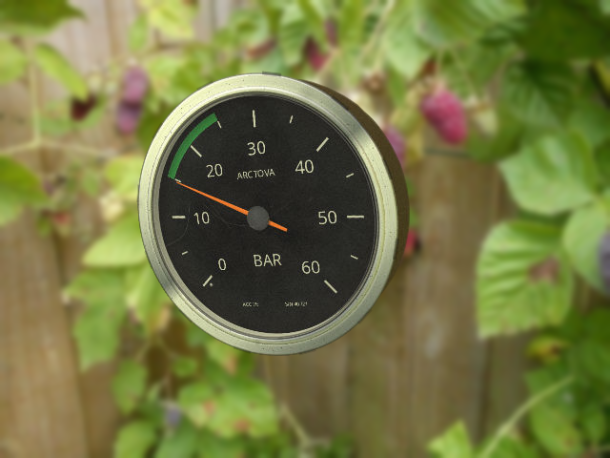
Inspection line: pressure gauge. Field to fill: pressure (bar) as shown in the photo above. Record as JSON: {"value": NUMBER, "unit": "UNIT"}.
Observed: {"value": 15, "unit": "bar"}
